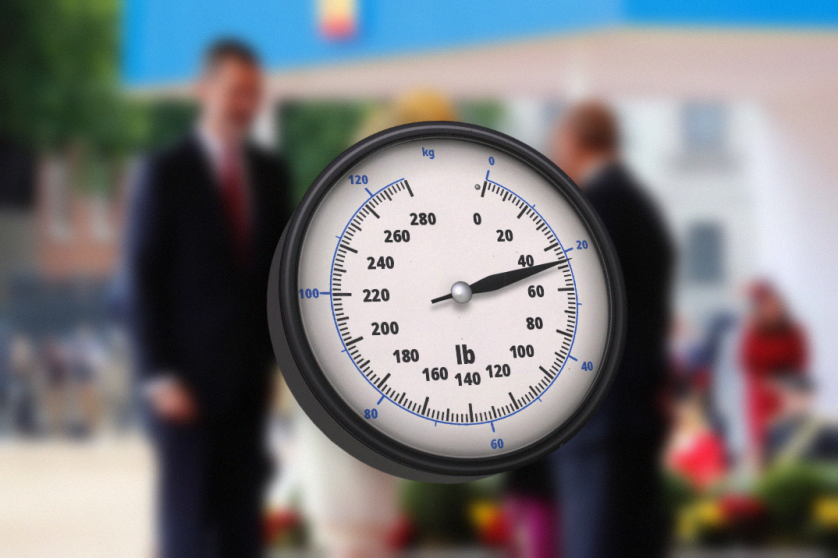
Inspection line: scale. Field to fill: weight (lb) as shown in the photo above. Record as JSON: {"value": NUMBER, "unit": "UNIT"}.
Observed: {"value": 48, "unit": "lb"}
